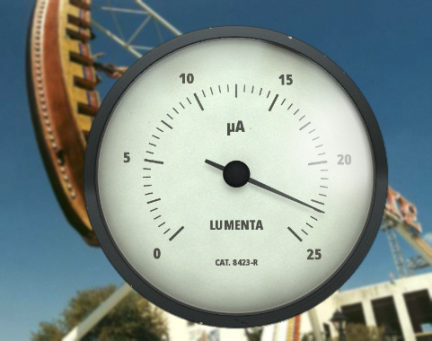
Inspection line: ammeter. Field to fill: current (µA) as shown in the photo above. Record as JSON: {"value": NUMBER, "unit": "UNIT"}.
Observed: {"value": 23, "unit": "µA"}
